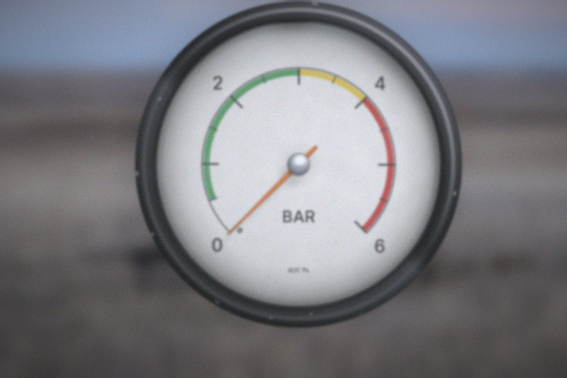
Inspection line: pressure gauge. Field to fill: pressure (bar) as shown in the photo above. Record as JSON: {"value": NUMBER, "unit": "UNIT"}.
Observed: {"value": 0, "unit": "bar"}
